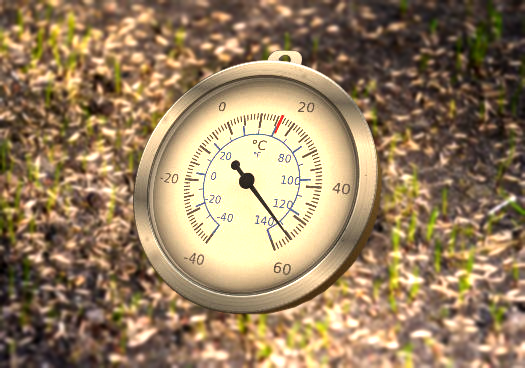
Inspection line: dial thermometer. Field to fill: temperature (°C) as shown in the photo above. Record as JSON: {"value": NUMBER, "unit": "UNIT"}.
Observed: {"value": 55, "unit": "°C"}
